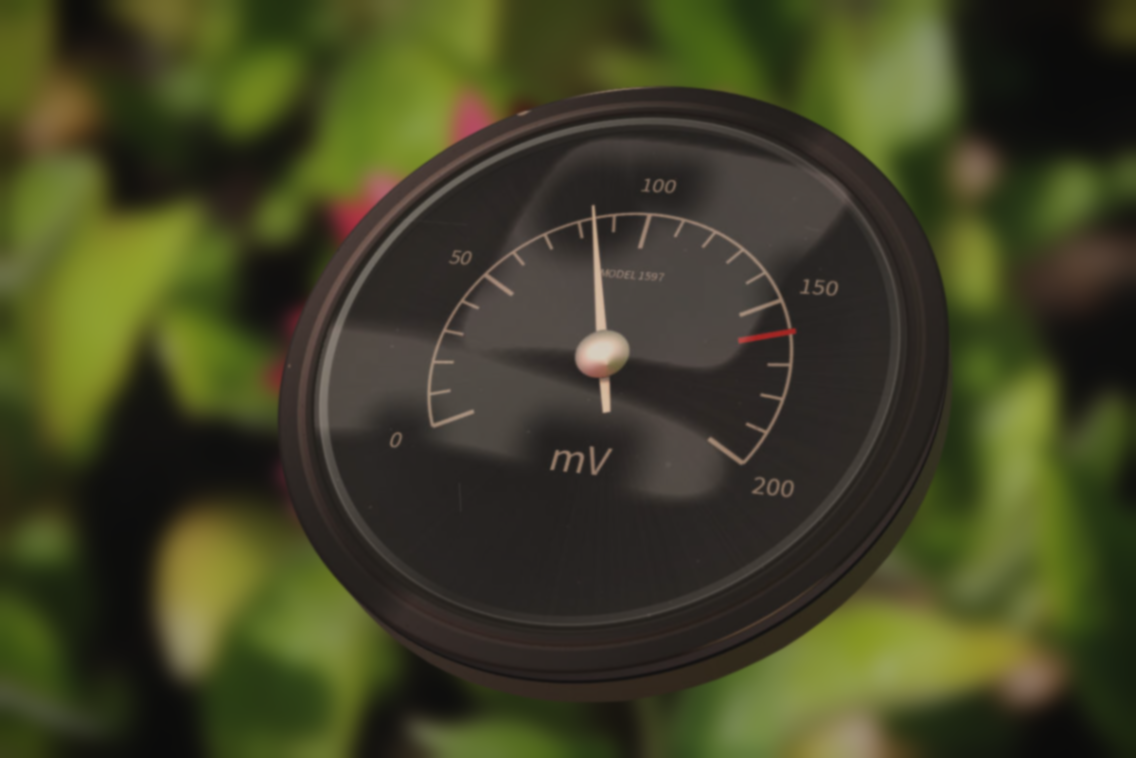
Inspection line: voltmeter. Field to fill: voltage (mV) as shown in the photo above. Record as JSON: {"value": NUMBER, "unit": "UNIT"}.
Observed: {"value": 85, "unit": "mV"}
